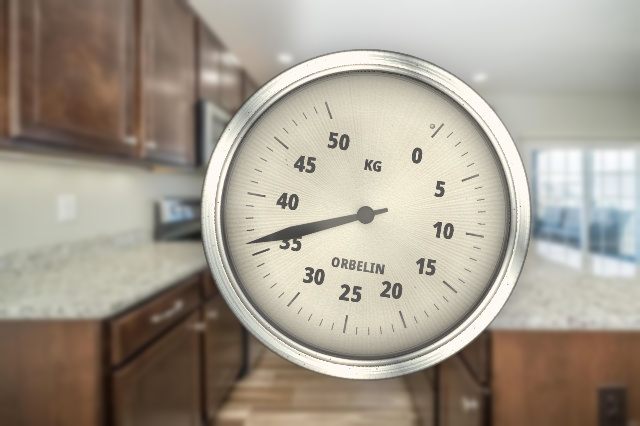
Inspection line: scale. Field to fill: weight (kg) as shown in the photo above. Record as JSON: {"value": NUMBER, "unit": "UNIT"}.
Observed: {"value": 36, "unit": "kg"}
